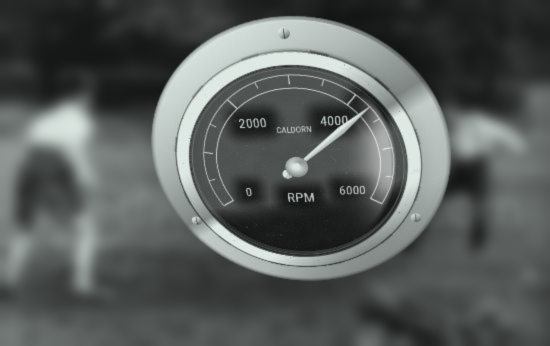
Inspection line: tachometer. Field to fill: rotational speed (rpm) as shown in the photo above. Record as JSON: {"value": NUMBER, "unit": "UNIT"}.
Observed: {"value": 4250, "unit": "rpm"}
